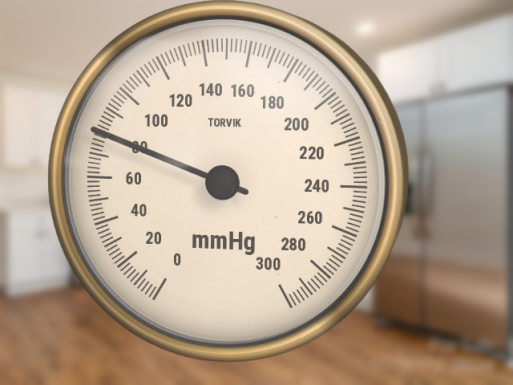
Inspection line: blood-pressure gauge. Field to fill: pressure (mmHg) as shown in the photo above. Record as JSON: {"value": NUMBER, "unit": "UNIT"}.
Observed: {"value": 80, "unit": "mmHg"}
